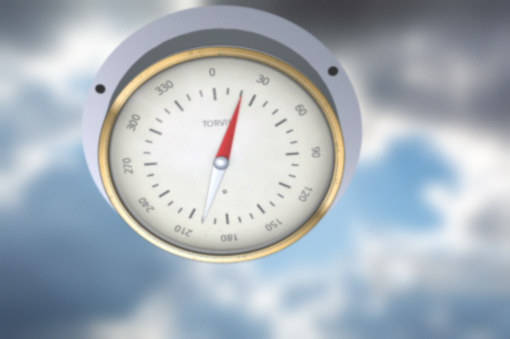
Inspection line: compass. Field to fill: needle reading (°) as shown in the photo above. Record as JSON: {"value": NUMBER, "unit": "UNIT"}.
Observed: {"value": 20, "unit": "°"}
